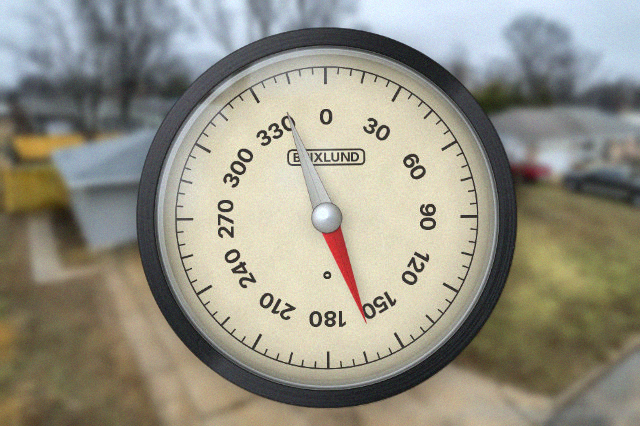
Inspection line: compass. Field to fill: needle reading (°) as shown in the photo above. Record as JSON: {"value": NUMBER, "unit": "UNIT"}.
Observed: {"value": 160, "unit": "°"}
